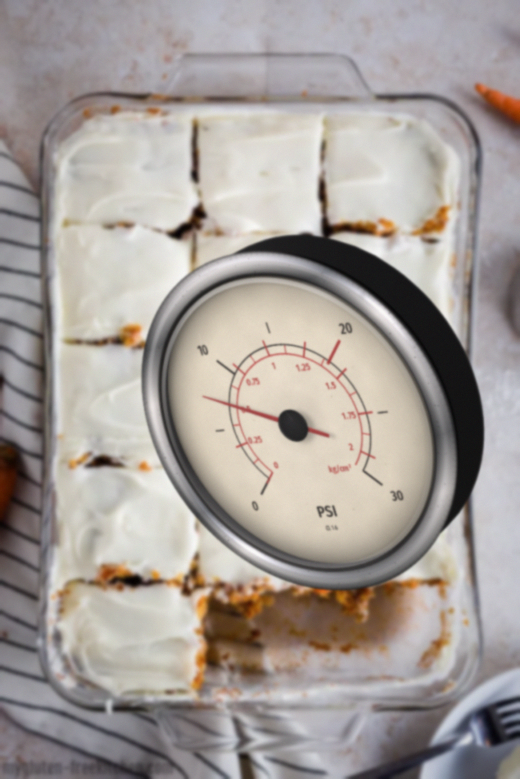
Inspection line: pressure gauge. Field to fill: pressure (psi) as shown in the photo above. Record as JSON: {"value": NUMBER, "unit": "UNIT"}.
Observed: {"value": 7.5, "unit": "psi"}
